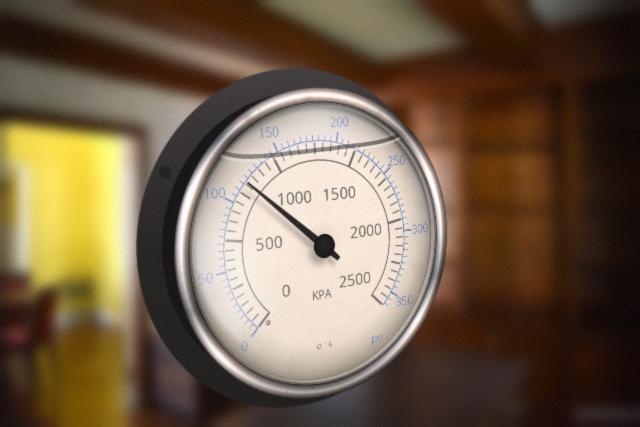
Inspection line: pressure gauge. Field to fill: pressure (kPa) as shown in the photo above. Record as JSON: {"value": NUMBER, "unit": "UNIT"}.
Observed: {"value": 800, "unit": "kPa"}
